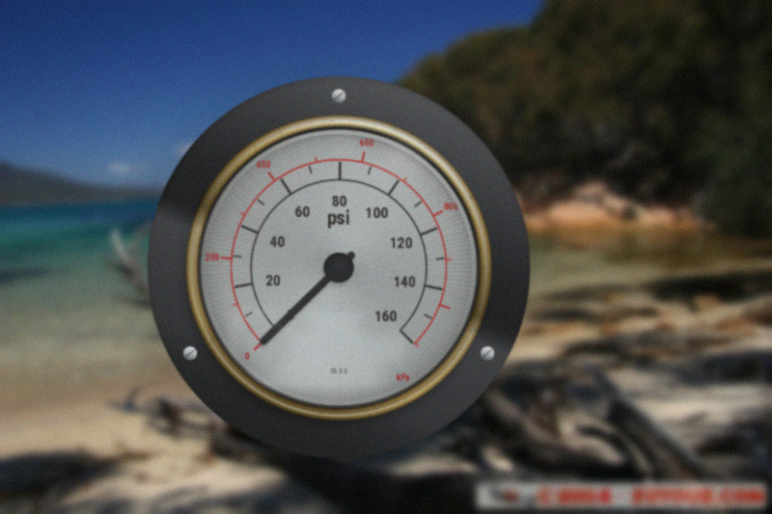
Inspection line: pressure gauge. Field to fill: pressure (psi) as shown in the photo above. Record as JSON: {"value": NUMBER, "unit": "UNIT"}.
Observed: {"value": 0, "unit": "psi"}
